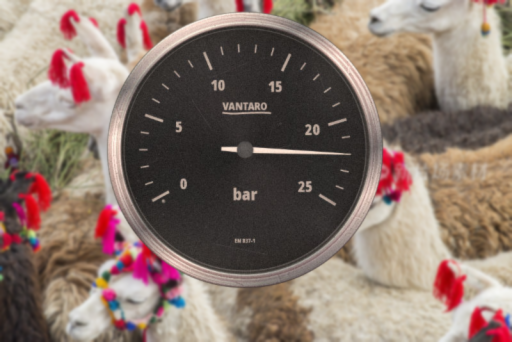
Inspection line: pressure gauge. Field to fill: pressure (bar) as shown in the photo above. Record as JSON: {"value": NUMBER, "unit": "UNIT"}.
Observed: {"value": 22, "unit": "bar"}
